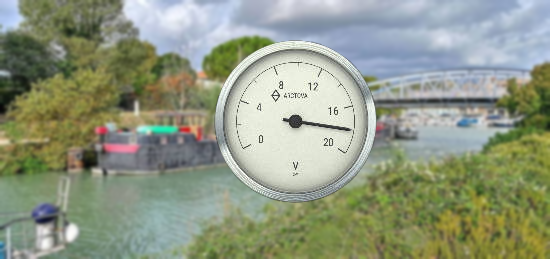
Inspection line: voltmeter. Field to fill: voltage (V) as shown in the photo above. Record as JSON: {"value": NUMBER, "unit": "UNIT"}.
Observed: {"value": 18, "unit": "V"}
